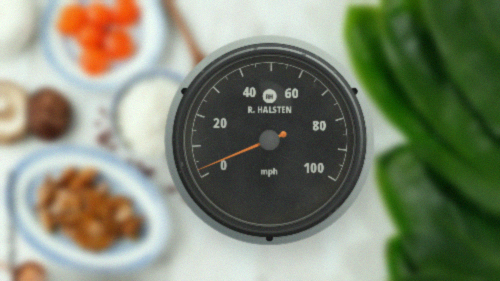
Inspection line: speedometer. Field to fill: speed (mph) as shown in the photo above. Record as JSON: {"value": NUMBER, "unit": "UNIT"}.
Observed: {"value": 2.5, "unit": "mph"}
